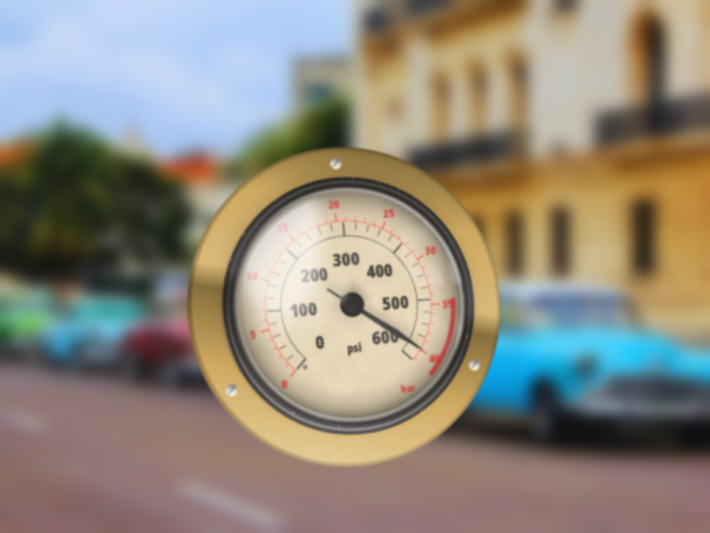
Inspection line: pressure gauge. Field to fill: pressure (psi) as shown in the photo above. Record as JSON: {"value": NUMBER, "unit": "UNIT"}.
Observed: {"value": 580, "unit": "psi"}
